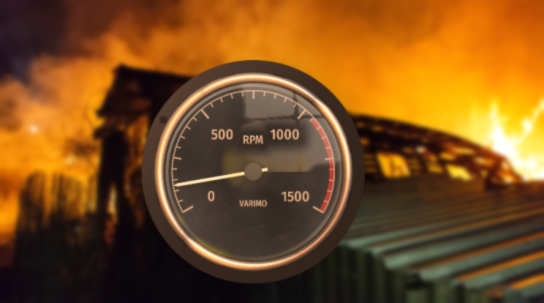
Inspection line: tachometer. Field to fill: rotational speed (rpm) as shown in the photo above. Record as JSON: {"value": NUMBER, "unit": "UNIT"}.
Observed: {"value": 125, "unit": "rpm"}
